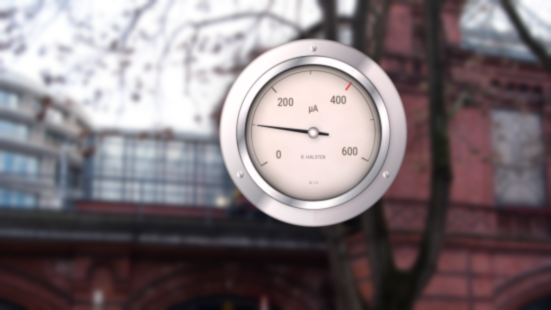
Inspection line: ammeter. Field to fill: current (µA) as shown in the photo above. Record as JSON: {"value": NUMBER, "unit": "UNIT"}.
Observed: {"value": 100, "unit": "µA"}
